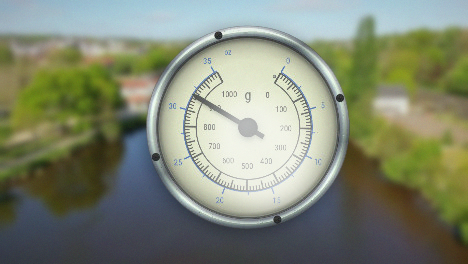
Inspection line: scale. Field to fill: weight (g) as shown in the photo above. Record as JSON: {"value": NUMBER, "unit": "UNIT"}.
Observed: {"value": 900, "unit": "g"}
